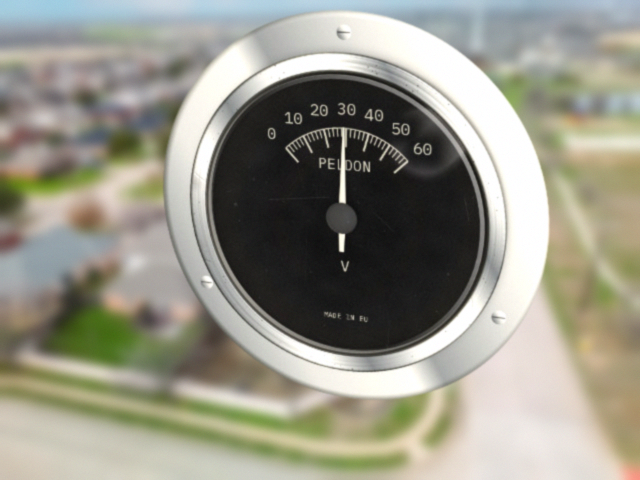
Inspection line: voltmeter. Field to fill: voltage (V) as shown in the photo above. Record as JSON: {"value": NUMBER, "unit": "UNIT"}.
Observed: {"value": 30, "unit": "V"}
